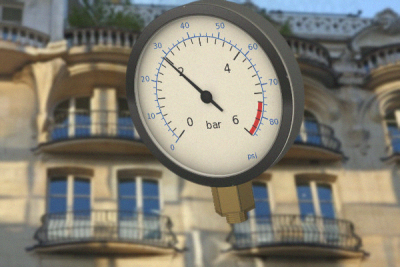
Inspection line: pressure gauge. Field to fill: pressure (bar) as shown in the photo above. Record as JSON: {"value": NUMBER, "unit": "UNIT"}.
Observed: {"value": 2, "unit": "bar"}
